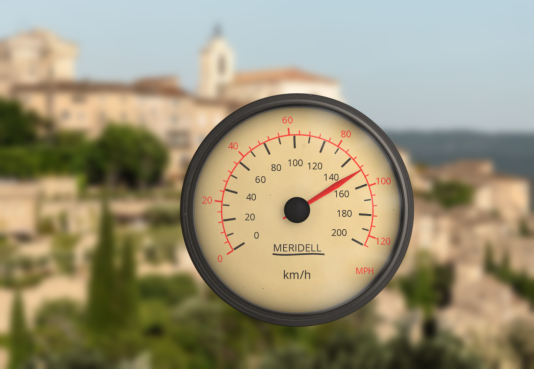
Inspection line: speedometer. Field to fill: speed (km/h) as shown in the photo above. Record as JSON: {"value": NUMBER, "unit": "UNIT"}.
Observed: {"value": 150, "unit": "km/h"}
